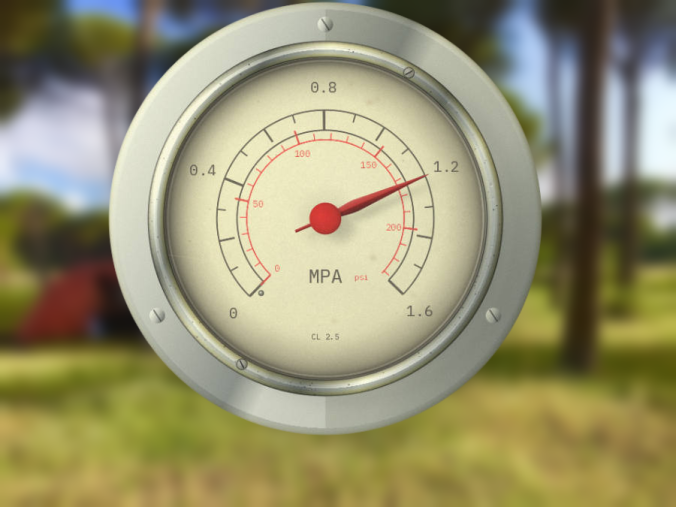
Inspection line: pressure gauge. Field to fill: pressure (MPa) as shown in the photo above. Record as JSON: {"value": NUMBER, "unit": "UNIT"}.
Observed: {"value": 1.2, "unit": "MPa"}
